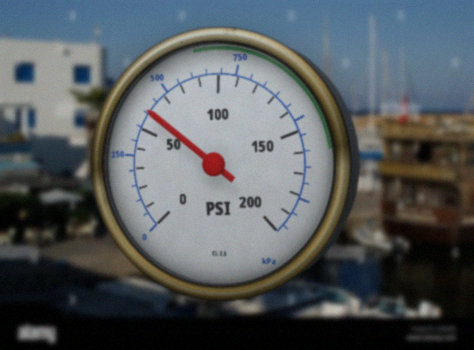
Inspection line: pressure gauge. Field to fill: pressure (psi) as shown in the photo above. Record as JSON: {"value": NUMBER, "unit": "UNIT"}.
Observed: {"value": 60, "unit": "psi"}
